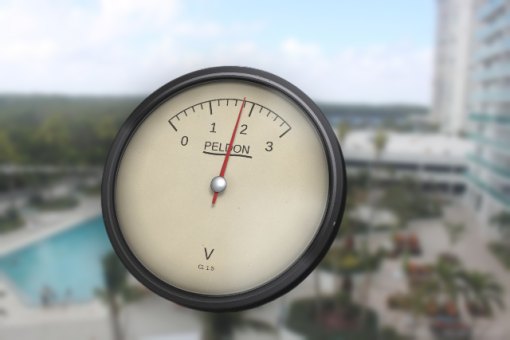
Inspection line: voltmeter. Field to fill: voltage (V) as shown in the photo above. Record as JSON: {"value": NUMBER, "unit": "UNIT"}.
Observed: {"value": 1.8, "unit": "V"}
